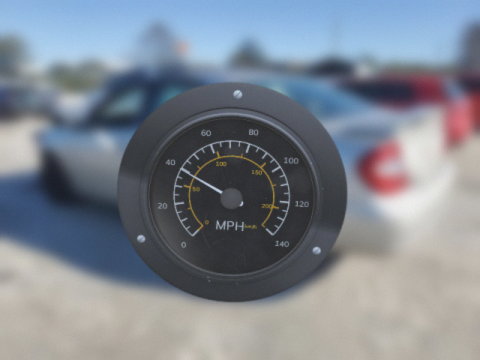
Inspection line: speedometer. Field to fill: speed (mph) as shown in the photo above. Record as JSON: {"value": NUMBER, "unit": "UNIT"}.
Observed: {"value": 40, "unit": "mph"}
